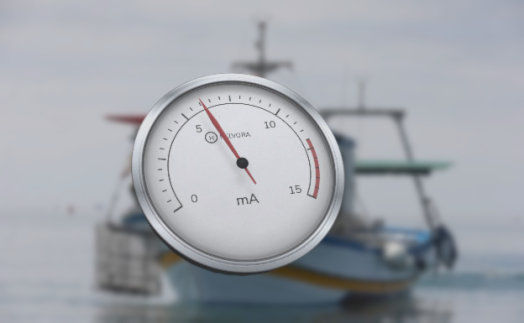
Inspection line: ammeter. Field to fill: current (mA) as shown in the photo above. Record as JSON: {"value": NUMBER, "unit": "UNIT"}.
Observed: {"value": 6, "unit": "mA"}
